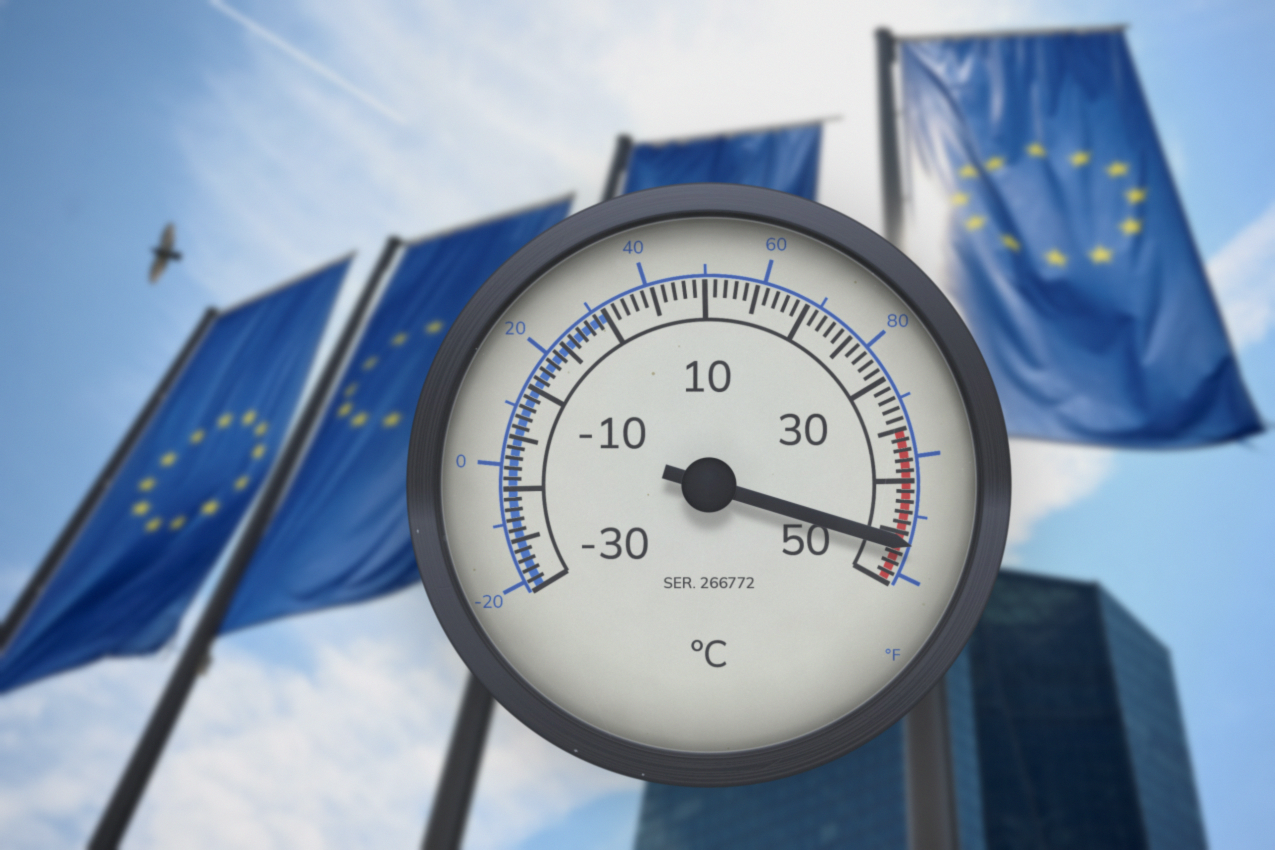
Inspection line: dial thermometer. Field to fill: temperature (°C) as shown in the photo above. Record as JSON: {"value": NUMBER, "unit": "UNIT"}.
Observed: {"value": 46, "unit": "°C"}
